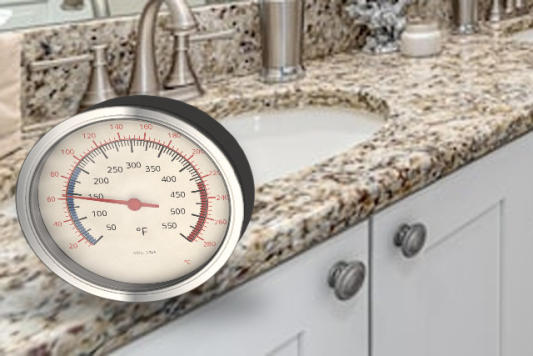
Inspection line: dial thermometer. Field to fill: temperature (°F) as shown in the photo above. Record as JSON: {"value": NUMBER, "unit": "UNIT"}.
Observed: {"value": 150, "unit": "°F"}
